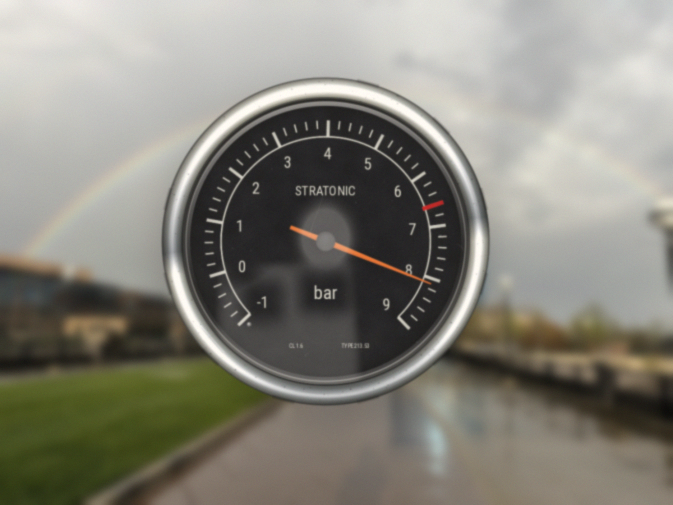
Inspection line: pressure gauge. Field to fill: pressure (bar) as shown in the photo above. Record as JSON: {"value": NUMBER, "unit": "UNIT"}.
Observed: {"value": 8.1, "unit": "bar"}
